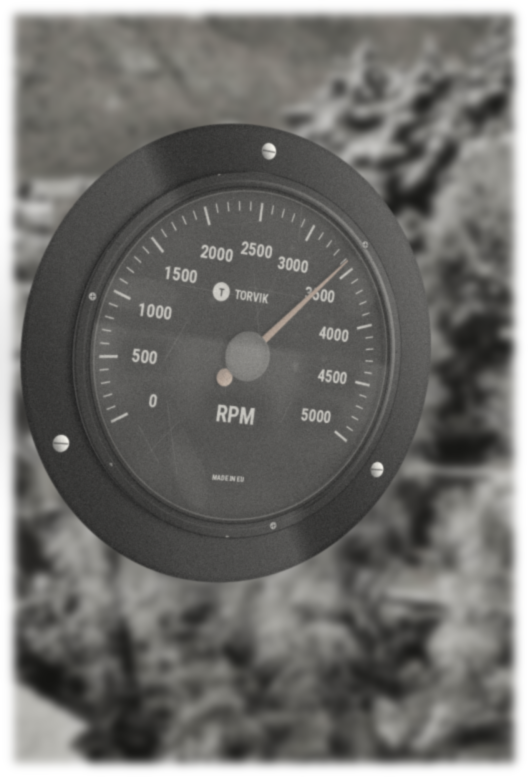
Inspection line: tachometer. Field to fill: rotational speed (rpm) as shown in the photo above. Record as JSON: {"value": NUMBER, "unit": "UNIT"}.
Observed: {"value": 3400, "unit": "rpm"}
